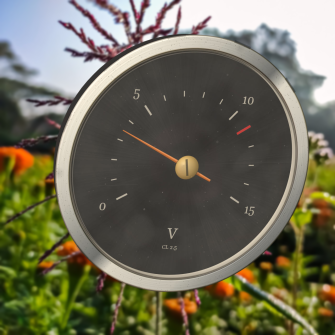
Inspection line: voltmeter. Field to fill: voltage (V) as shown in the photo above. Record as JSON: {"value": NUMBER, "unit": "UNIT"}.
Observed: {"value": 3.5, "unit": "V"}
